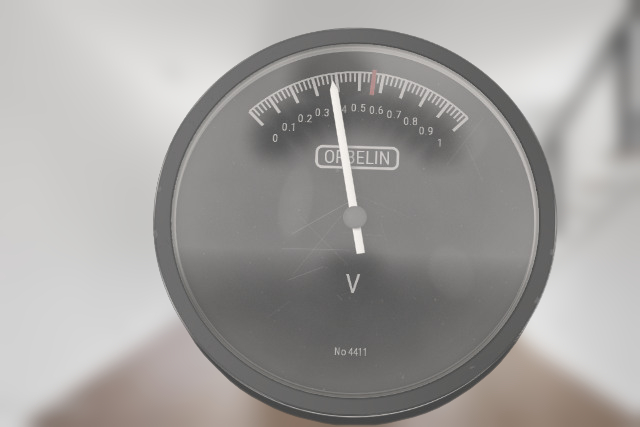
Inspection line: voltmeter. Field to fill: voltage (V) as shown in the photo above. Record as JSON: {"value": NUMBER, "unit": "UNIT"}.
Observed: {"value": 0.38, "unit": "V"}
